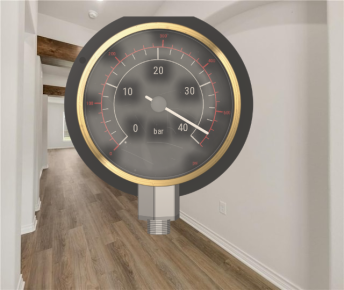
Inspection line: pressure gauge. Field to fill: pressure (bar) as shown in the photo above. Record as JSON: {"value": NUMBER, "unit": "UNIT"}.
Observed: {"value": 38, "unit": "bar"}
